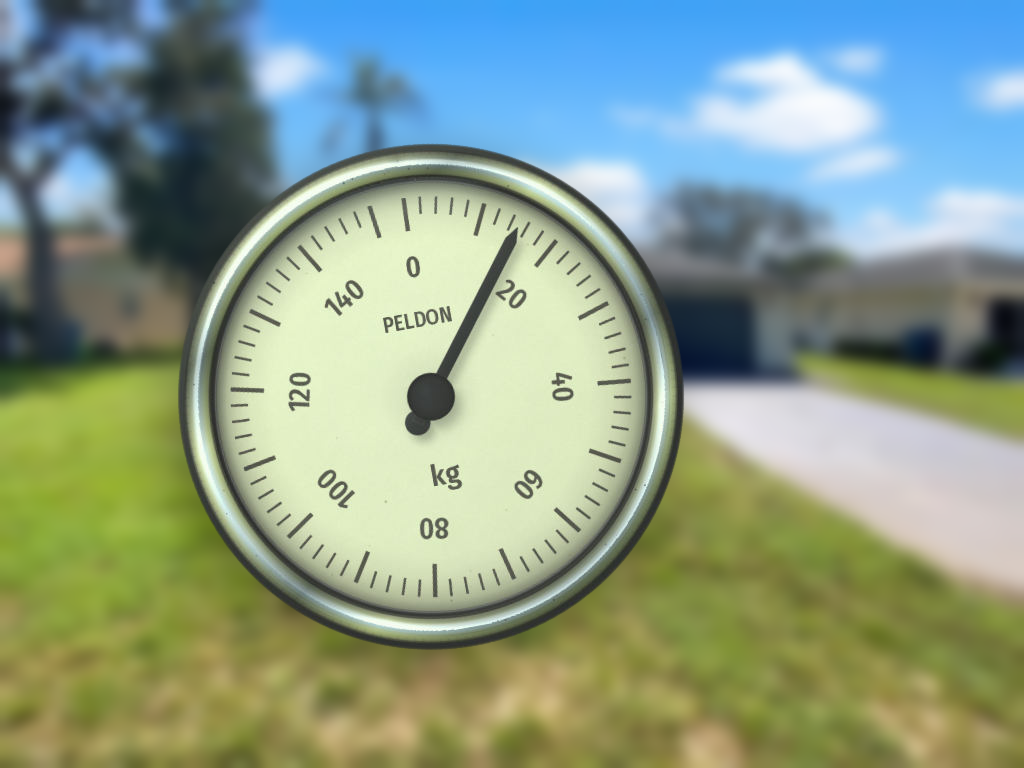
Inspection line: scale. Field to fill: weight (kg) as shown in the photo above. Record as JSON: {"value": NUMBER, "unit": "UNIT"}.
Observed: {"value": 15, "unit": "kg"}
